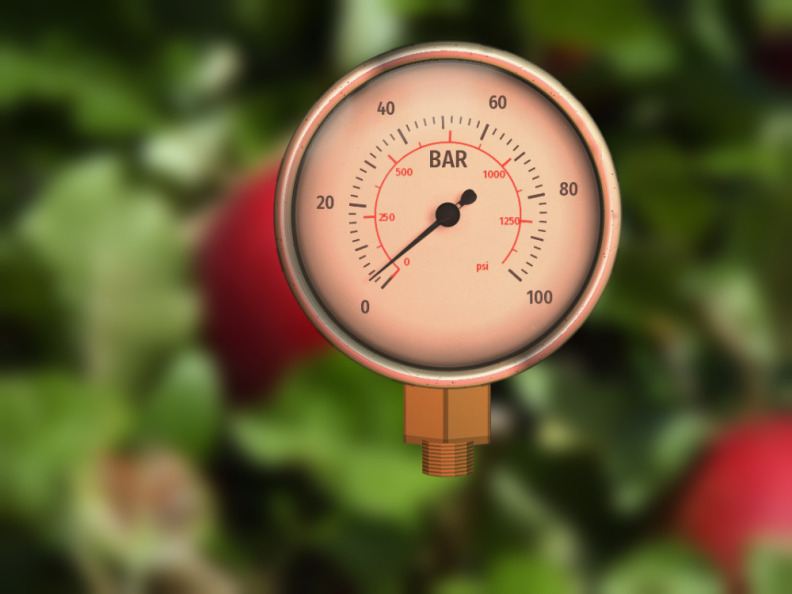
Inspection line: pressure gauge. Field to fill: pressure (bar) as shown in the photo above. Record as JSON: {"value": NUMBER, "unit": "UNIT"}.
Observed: {"value": 3, "unit": "bar"}
